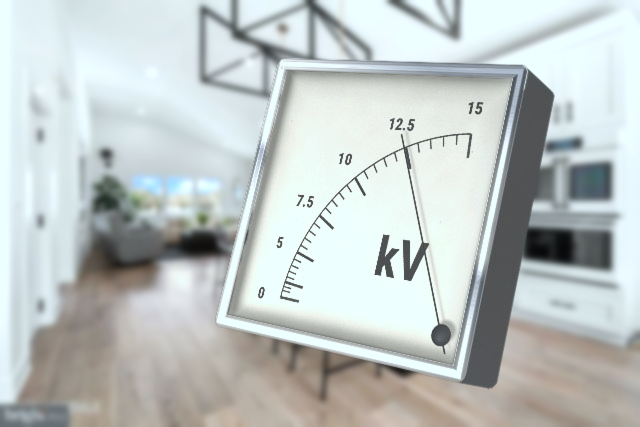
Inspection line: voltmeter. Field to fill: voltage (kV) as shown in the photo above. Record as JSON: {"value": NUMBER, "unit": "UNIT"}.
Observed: {"value": 12.5, "unit": "kV"}
